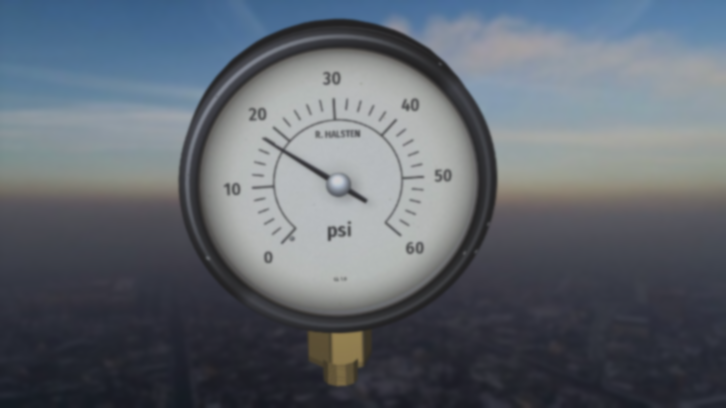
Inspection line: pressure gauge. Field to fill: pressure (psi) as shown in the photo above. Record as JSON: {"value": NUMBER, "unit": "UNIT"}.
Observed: {"value": 18, "unit": "psi"}
